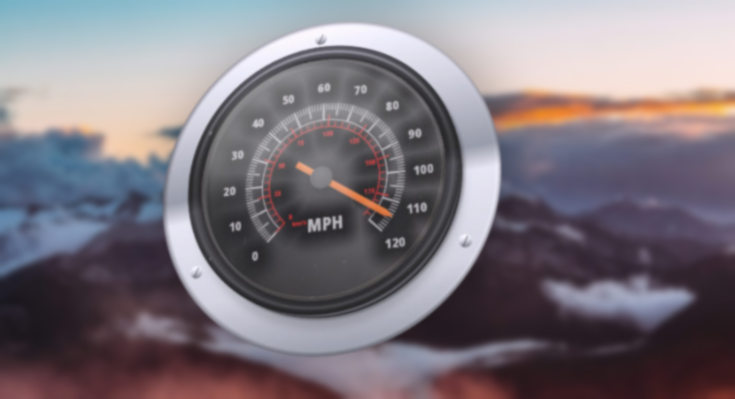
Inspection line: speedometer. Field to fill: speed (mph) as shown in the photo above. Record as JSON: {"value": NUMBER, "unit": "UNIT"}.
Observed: {"value": 115, "unit": "mph"}
